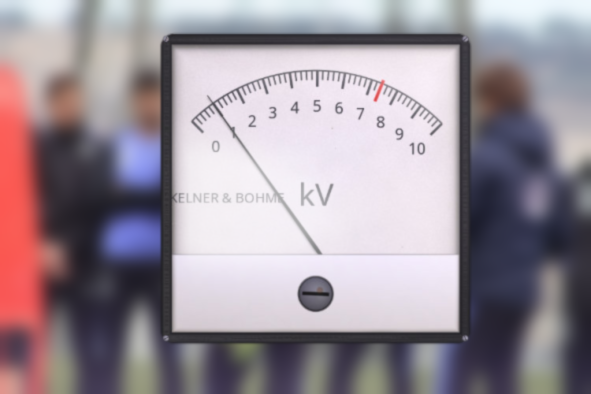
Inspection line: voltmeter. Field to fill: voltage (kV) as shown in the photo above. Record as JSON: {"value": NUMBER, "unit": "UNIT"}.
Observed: {"value": 1, "unit": "kV"}
